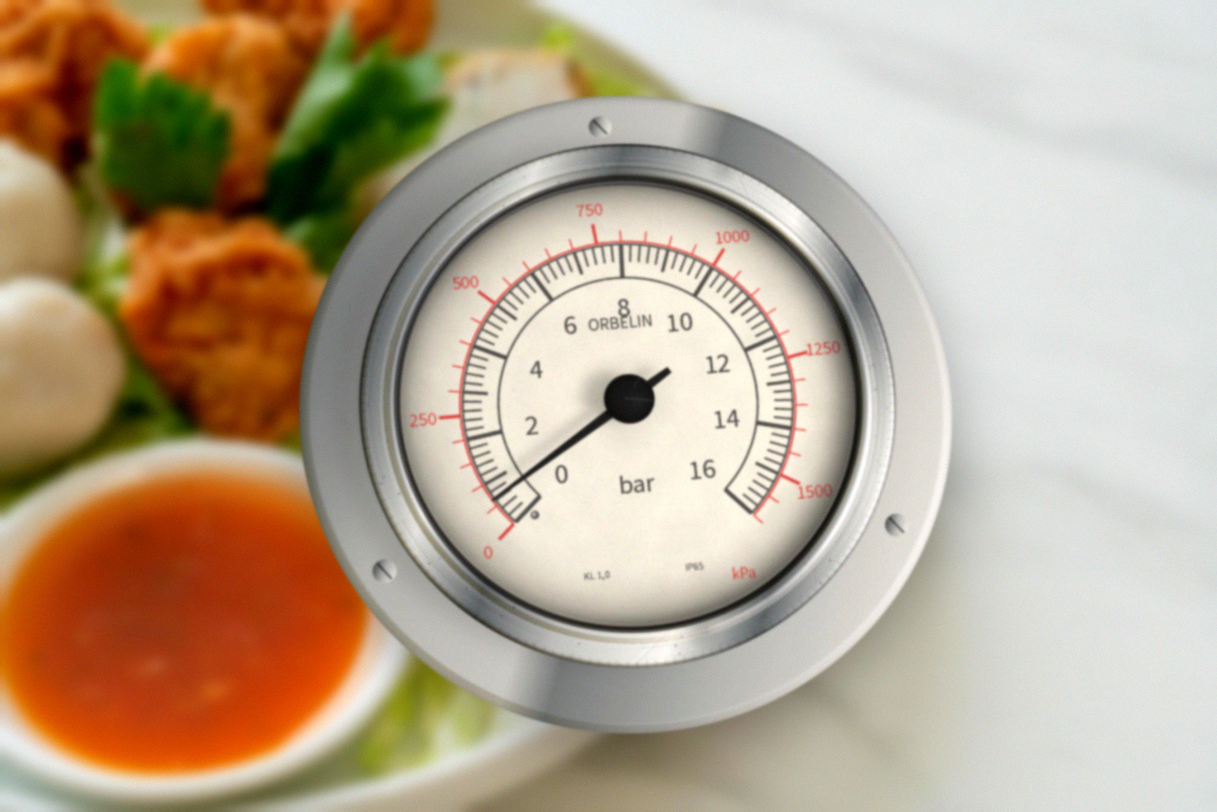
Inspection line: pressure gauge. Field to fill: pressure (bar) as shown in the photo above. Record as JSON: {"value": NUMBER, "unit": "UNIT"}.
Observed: {"value": 0.6, "unit": "bar"}
